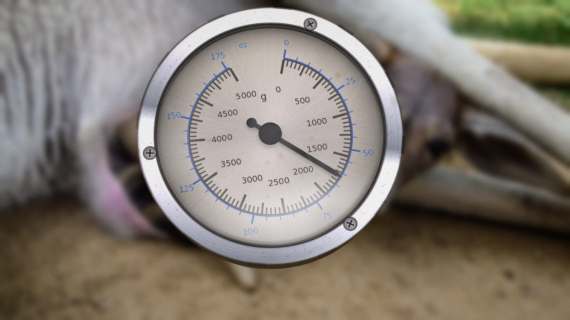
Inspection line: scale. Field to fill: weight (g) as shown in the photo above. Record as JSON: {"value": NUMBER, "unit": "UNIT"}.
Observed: {"value": 1750, "unit": "g"}
